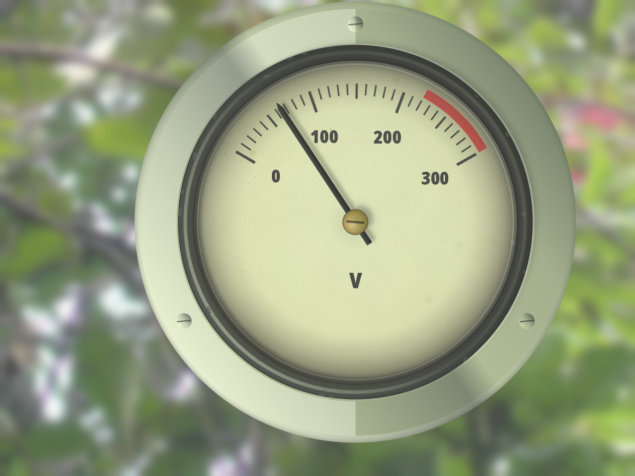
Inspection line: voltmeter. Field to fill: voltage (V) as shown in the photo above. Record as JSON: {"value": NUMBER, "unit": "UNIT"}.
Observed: {"value": 65, "unit": "V"}
